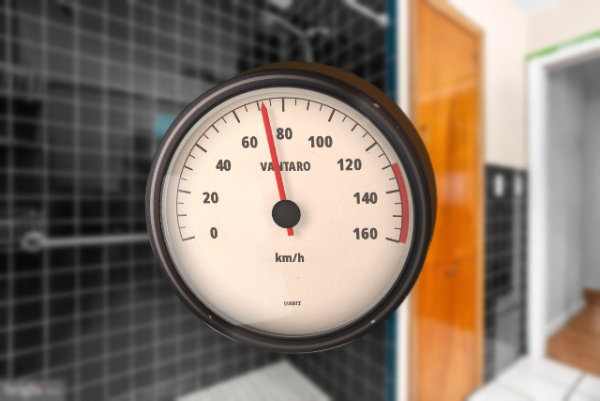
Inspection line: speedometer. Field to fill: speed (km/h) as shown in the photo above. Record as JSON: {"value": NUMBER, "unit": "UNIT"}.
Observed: {"value": 72.5, "unit": "km/h"}
